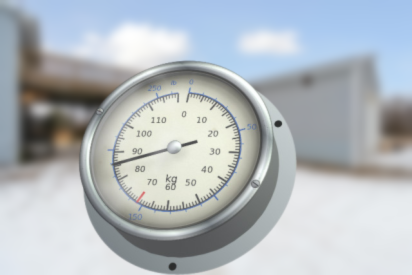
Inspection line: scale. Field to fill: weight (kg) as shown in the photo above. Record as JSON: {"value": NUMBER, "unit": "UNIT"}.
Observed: {"value": 85, "unit": "kg"}
